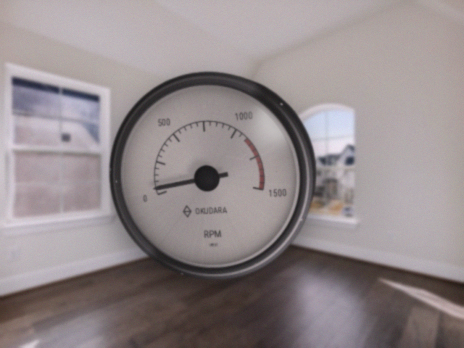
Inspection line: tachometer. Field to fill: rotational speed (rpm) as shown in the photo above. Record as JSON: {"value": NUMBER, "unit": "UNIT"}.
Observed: {"value": 50, "unit": "rpm"}
